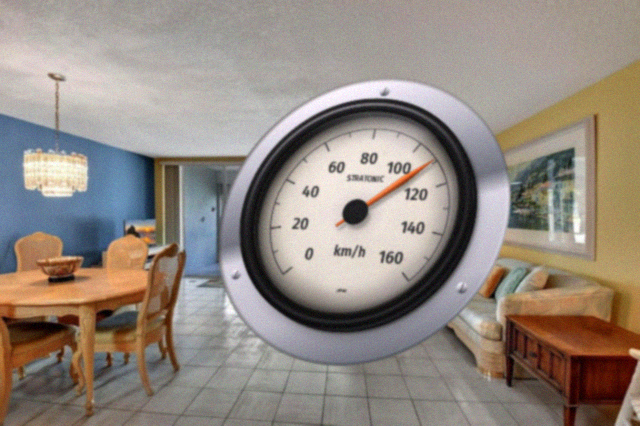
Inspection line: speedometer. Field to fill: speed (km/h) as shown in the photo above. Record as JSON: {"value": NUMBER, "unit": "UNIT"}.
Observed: {"value": 110, "unit": "km/h"}
